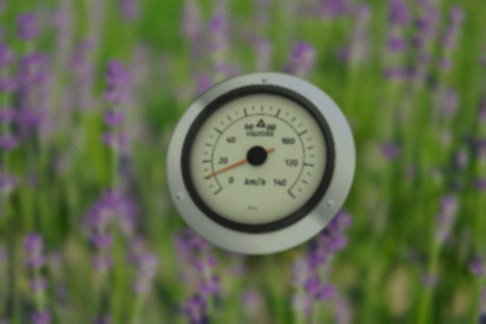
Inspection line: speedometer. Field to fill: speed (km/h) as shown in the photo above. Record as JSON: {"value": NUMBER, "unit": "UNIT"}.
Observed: {"value": 10, "unit": "km/h"}
